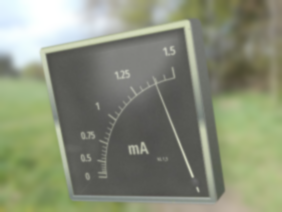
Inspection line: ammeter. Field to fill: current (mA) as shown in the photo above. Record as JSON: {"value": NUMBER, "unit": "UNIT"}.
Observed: {"value": 1.4, "unit": "mA"}
